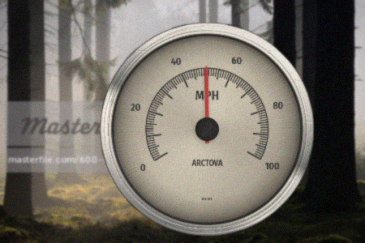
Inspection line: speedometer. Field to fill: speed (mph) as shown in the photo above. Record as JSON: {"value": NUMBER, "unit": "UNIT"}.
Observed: {"value": 50, "unit": "mph"}
